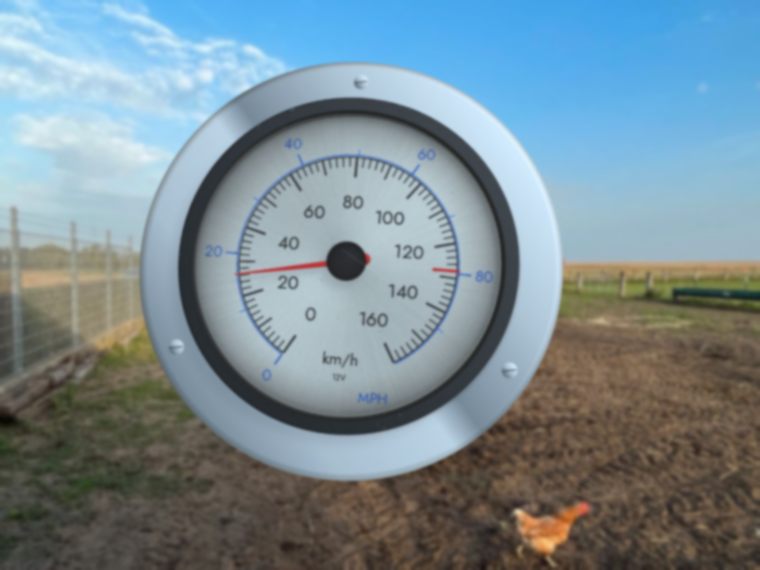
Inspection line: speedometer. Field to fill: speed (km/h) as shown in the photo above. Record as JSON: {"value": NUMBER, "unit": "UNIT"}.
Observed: {"value": 26, "unit": "km/h"}
